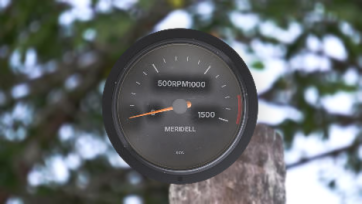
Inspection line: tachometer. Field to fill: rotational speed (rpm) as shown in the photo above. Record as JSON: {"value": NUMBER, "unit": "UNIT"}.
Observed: {"value": 0, "unit": "rpm"}
